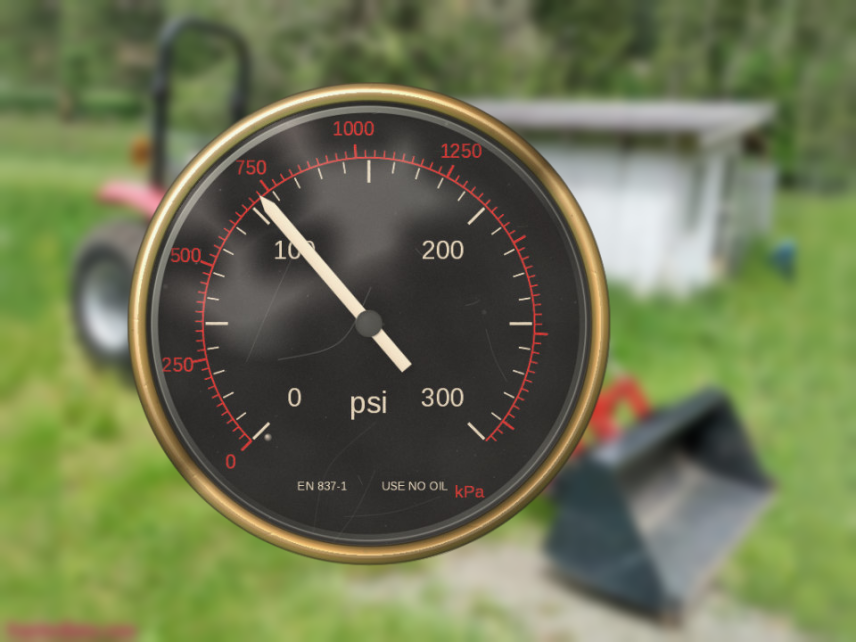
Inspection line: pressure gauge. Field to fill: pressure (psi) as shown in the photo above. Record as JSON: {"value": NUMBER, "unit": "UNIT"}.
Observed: {"value": 105, "unit": "psi"}
